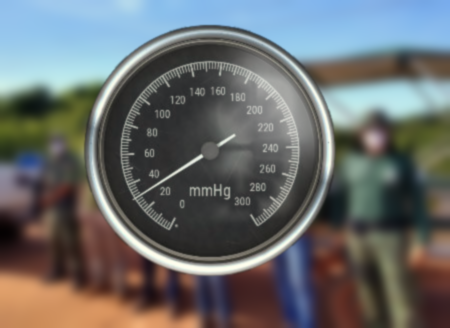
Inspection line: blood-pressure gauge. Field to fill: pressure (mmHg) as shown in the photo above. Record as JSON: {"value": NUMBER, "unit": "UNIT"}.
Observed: {"value": 30, "unit": "mmHg"}
